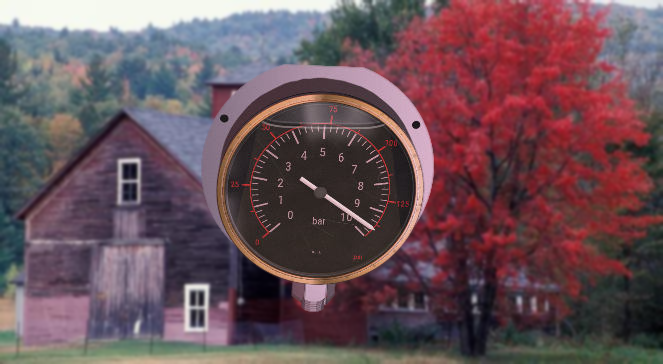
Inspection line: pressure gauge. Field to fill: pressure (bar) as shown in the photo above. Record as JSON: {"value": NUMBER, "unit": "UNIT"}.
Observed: {"value": 9.6, "unit": "bar"}
